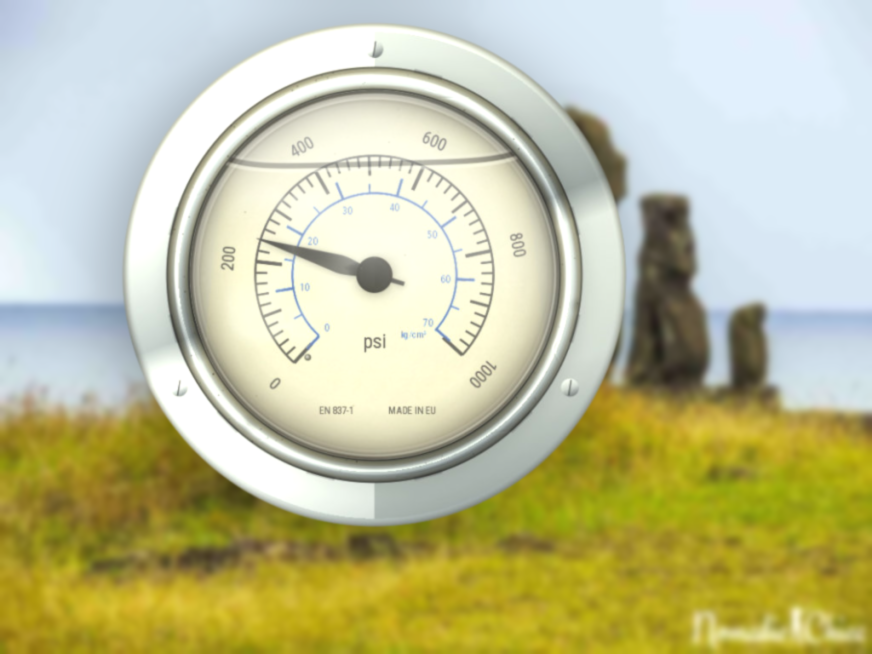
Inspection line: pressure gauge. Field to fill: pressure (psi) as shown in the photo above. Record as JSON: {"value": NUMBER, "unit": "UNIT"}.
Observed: {"value": 240, "unit": "psi"}
